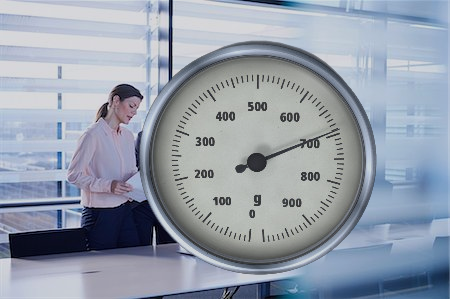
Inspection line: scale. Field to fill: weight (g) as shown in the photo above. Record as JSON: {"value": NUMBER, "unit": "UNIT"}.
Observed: {"value": 690, "unit": "g"}
